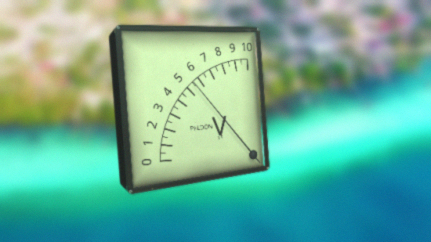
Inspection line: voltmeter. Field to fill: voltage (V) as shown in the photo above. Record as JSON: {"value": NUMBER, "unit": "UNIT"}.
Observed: {"value": 5.5, "unit": "V"}
